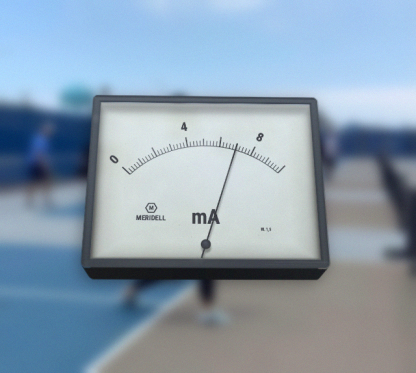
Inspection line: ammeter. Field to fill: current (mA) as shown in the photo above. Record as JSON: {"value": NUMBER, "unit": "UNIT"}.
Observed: {"value": 7, "unit": "mA"}
